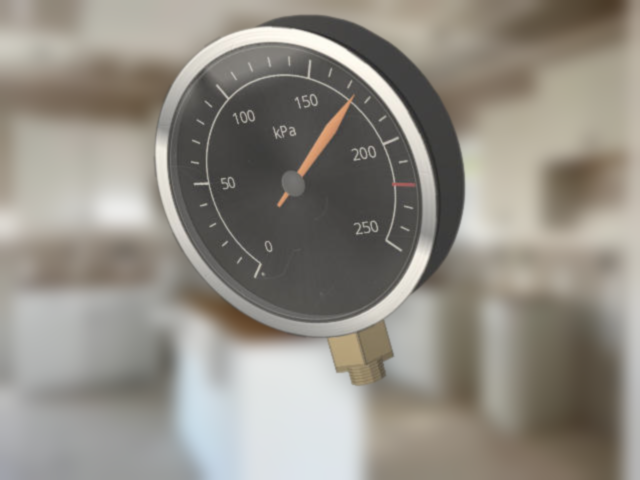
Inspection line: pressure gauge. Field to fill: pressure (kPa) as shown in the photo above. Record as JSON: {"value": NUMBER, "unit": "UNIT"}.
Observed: {"value": 175, "unit": "kPa"}
